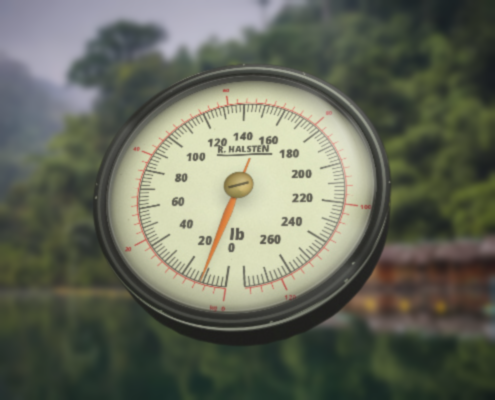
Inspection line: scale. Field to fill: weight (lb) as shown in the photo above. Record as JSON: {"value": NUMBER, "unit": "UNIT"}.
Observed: {"value": 10, "unit": "lb"}
